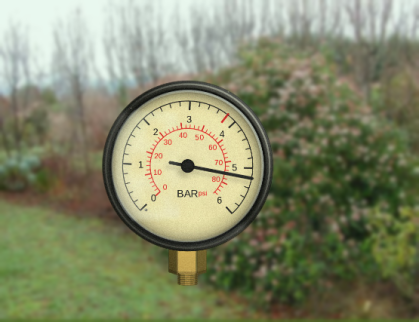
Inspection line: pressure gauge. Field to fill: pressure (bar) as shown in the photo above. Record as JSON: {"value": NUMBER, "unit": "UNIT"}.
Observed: {"value": 5.2, "unit": "bar"}
